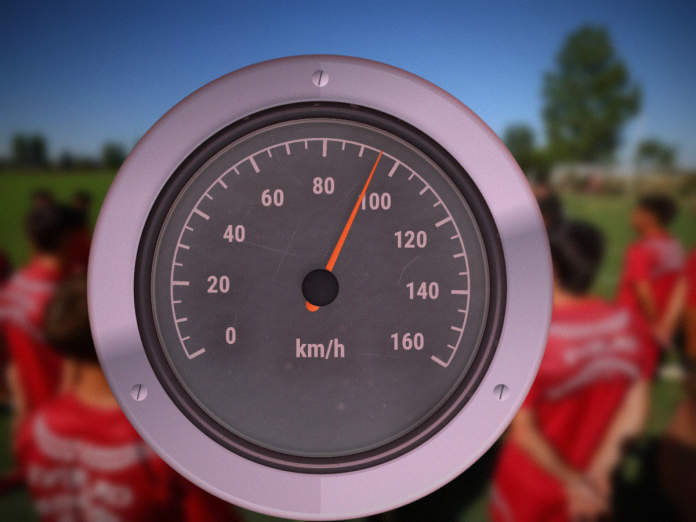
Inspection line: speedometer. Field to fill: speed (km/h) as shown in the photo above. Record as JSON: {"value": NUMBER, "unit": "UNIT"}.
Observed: {"value": 95, "unit": "km/h"}
